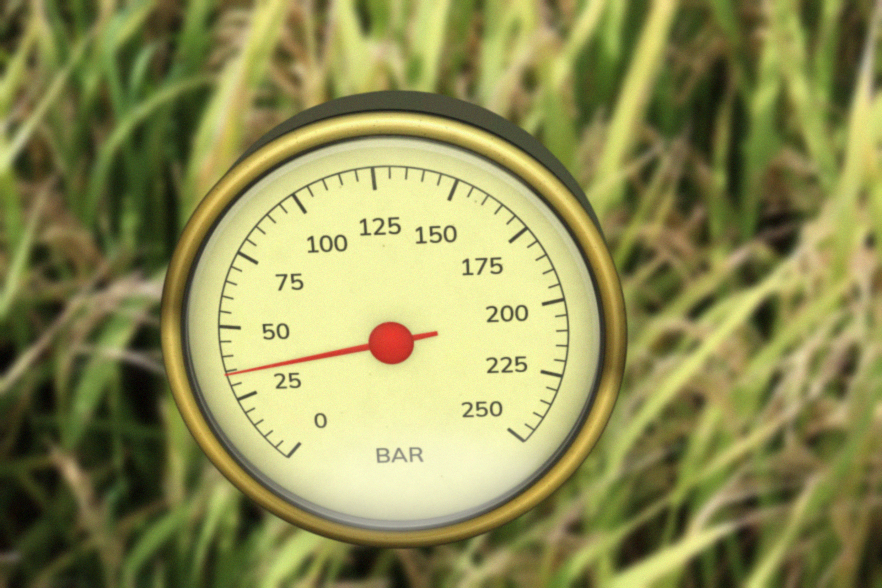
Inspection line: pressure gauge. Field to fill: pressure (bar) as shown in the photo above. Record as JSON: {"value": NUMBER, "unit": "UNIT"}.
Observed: {"value": 35, "unit": "bar"}
